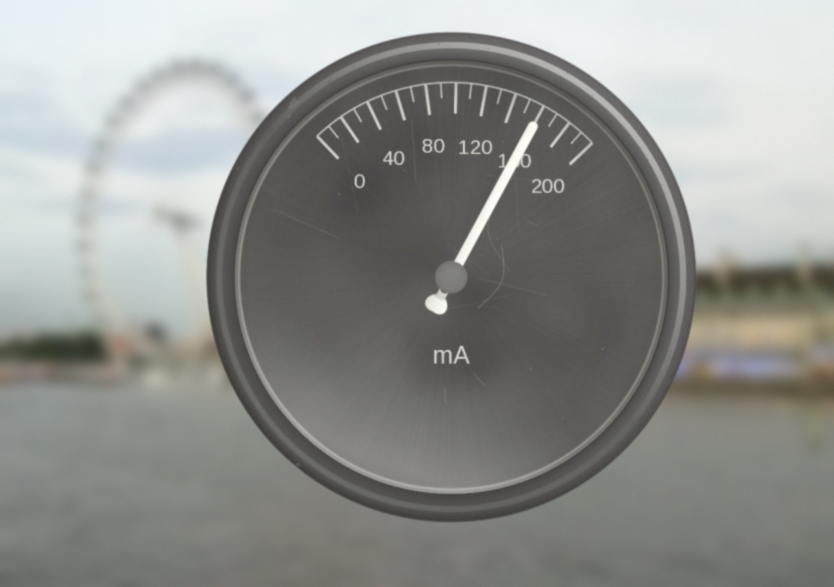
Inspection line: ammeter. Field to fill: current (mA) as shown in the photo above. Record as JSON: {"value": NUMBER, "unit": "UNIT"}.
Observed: {"value": 160, "unit": "mA"}
